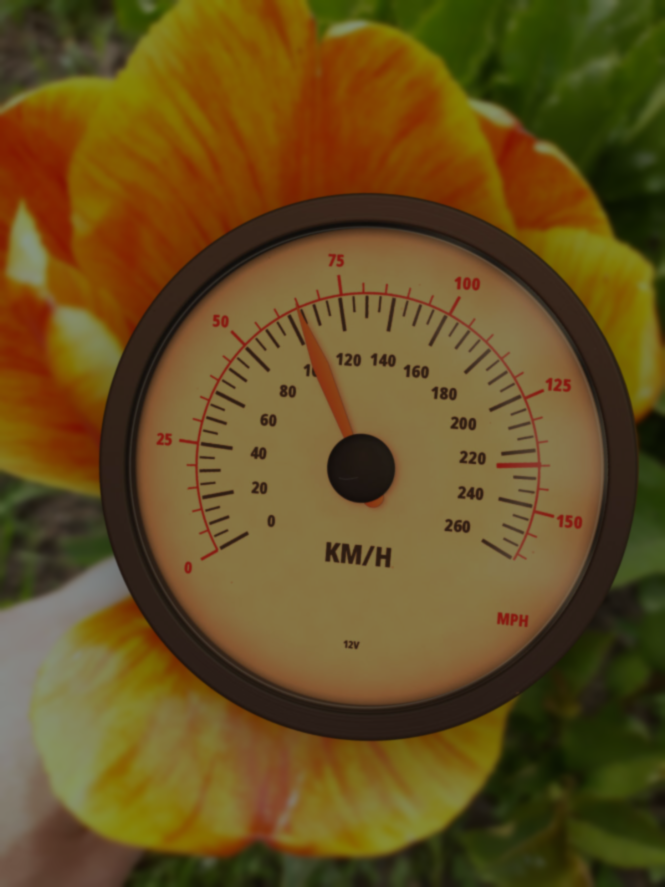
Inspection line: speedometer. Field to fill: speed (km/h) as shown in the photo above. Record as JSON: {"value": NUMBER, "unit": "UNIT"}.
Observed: {"value": 105, "unit": "km/h"}
